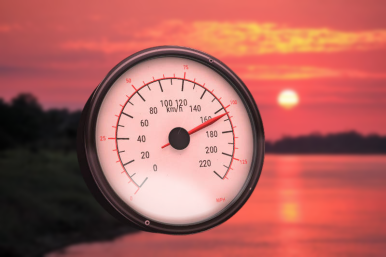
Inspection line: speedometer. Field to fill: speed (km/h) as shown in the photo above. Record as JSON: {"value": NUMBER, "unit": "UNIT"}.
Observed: {"value": 165, "unit": "km/h"}
